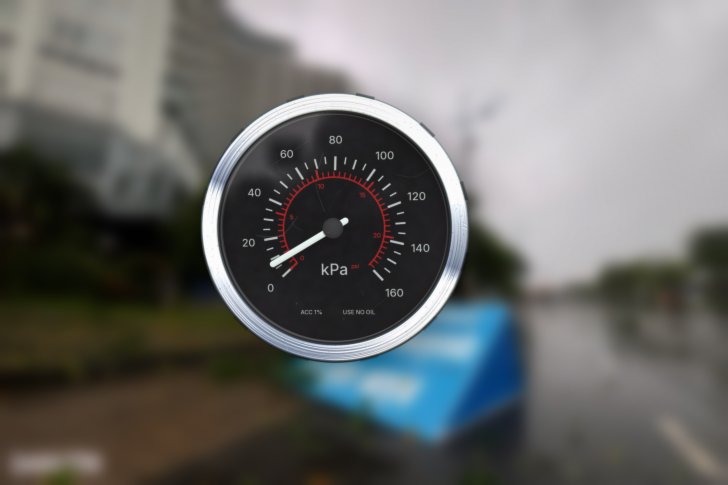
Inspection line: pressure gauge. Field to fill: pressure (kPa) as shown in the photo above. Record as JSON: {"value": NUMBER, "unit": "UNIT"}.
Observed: {"value": 7.5, "unit": "kPa"}
